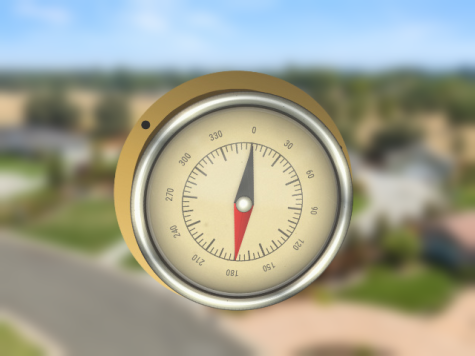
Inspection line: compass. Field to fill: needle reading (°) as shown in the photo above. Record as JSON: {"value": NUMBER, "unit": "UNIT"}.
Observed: {"value": 180, "unit": "°"}
